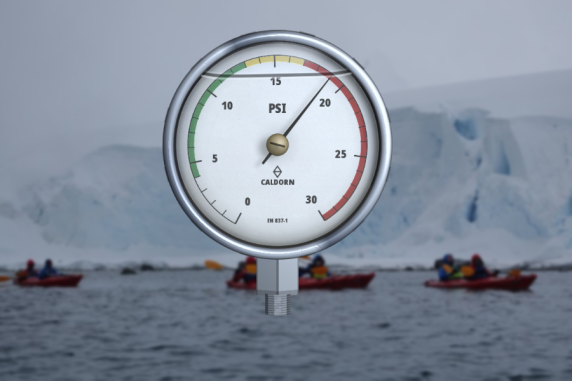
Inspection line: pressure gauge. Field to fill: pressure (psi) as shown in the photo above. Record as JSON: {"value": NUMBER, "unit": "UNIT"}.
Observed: {"value": 19, "unit": "psi"}
